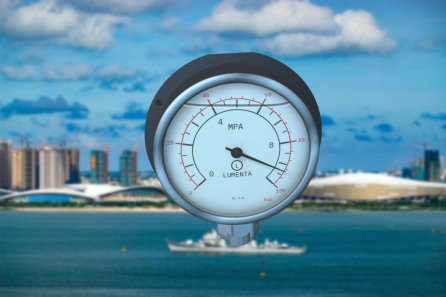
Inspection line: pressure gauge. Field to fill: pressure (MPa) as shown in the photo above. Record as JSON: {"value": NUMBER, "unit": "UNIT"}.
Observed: {"value": 9.25, "unit": "MPa"}
